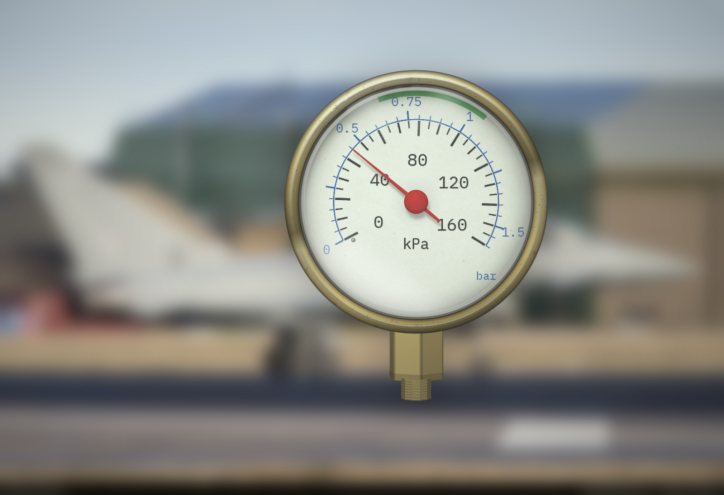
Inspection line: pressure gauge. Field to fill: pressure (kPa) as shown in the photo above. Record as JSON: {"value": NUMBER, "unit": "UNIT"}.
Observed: {"value": 45, "unit": "kPa"}
